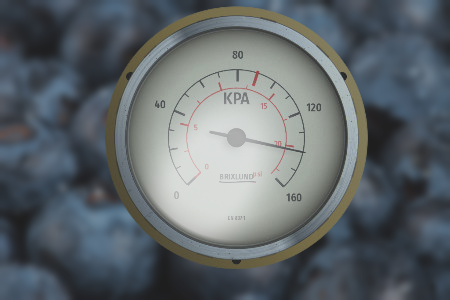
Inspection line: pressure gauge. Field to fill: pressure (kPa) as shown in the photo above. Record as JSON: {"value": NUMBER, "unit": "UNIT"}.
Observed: {"value": 140, "unit": "kPa"}
